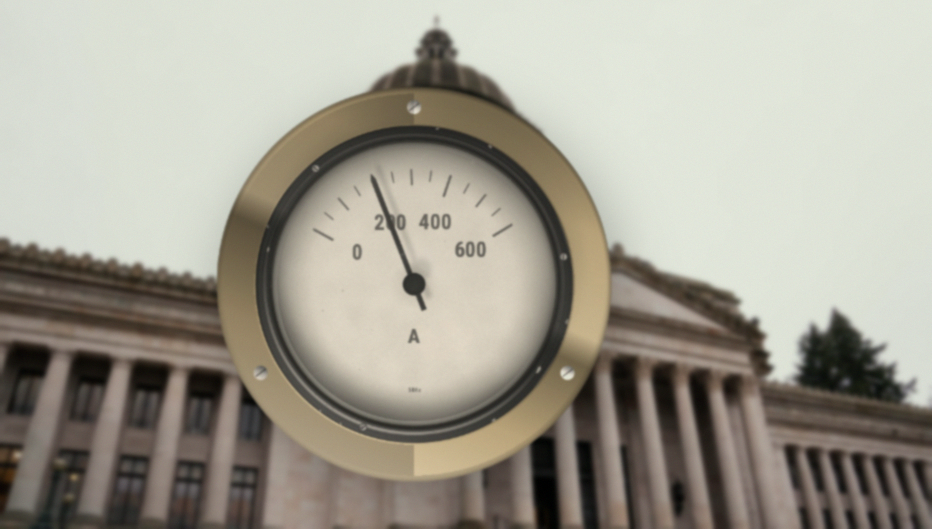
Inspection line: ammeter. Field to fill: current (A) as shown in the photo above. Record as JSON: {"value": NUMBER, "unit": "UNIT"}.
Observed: {"value": 200, "unit": "A"}
